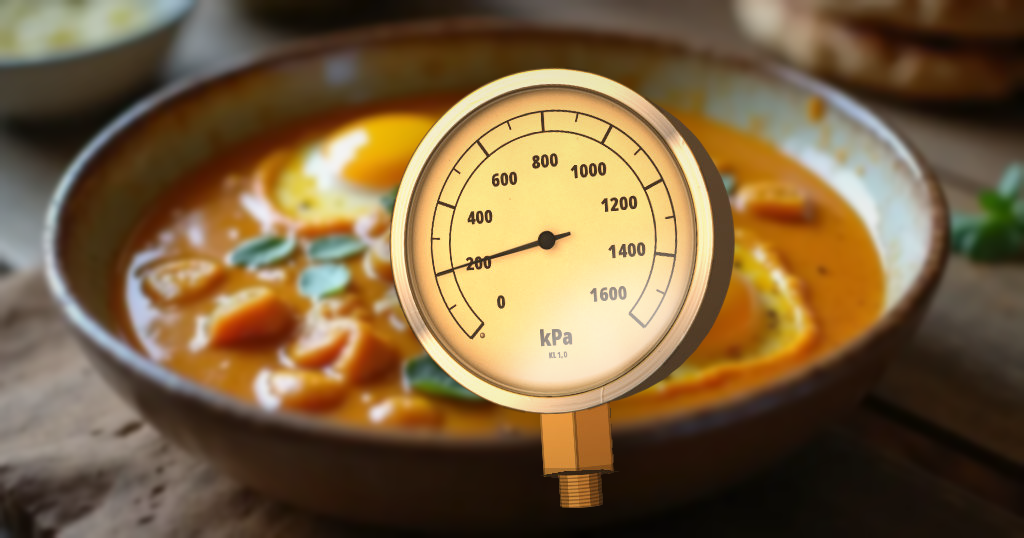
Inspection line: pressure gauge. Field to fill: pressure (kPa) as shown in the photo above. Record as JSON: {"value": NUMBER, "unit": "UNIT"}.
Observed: {"value": 200, "unit": "kPa"}
